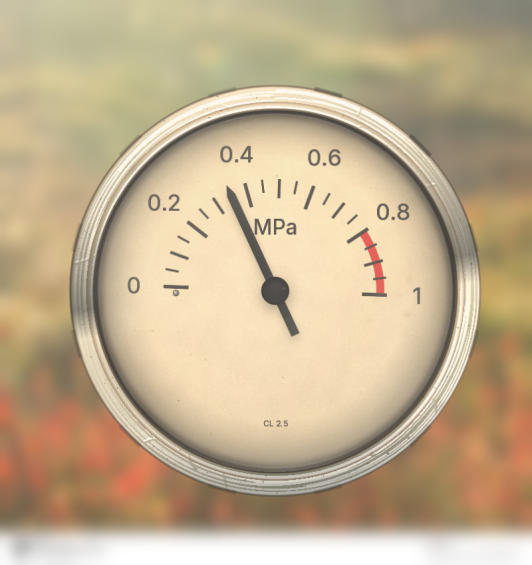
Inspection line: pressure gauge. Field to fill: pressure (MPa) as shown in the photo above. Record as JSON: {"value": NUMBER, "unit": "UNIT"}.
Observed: {"value": 0.35, "unit": "MPa"}
